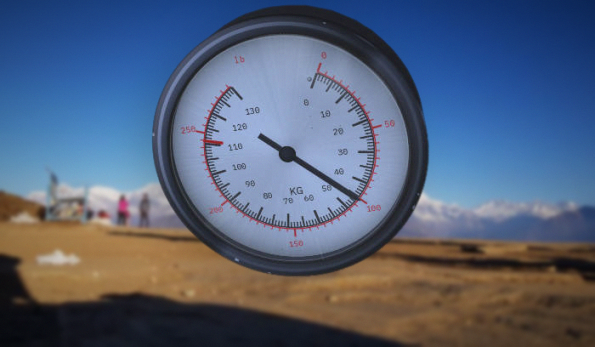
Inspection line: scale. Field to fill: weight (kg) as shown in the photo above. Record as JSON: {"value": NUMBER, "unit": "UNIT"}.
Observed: {"value": 45, "unit": "kg"}
